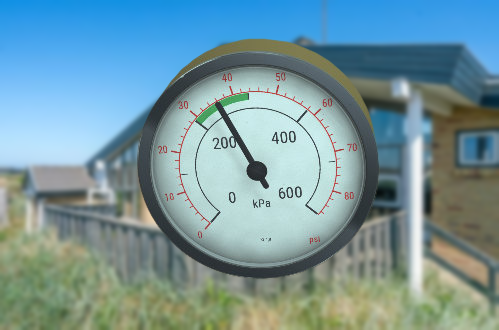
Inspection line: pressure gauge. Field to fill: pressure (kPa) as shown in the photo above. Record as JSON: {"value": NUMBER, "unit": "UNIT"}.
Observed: {"value": 250, "unit": "kPa"}
